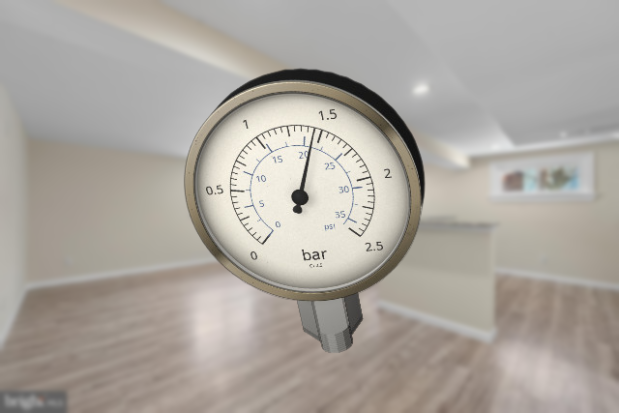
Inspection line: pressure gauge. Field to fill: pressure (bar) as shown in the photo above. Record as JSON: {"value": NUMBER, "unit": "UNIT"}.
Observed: {"value": 1.45, "unit": "bar"}
